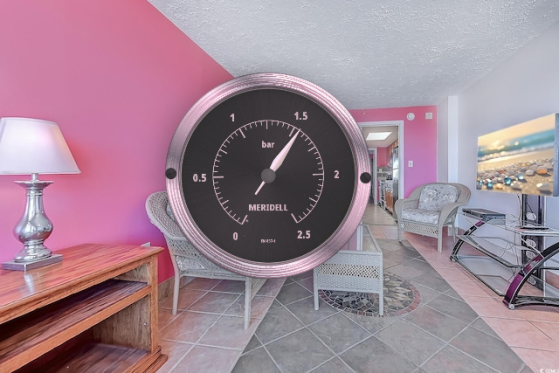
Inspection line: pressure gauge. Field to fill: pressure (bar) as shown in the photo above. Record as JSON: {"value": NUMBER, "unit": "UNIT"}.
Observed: {"value": 1.55, "unit": "bar"}
